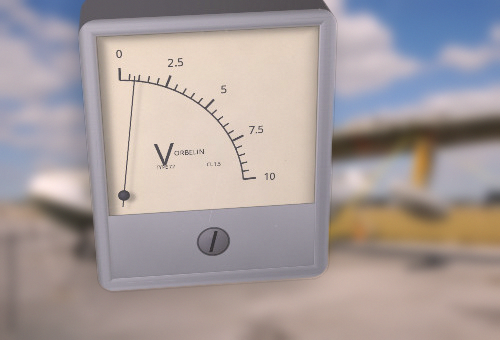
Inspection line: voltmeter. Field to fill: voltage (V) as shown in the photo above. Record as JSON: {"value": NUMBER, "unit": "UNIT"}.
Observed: {"value": 0.75, "unit": "V"}
